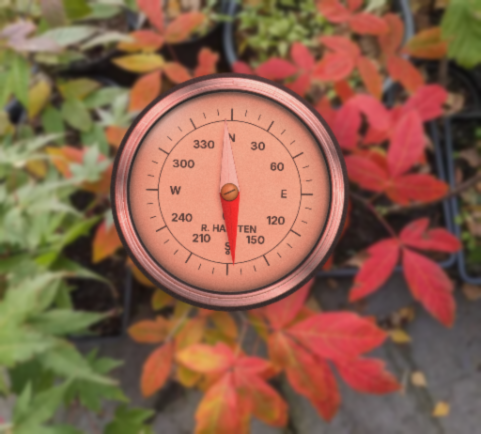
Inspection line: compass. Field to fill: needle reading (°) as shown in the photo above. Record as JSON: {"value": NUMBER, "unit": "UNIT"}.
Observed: {"value": 175, "unit": "°"}
